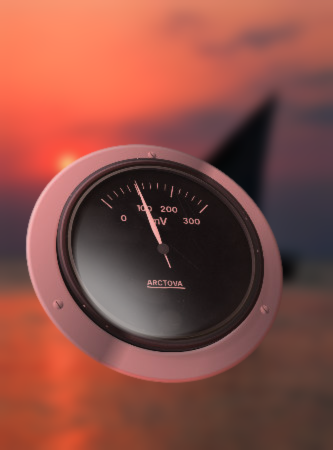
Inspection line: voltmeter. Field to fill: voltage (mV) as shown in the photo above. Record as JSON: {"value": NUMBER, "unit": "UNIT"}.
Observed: {"value": 100, "unit": "mV"}
